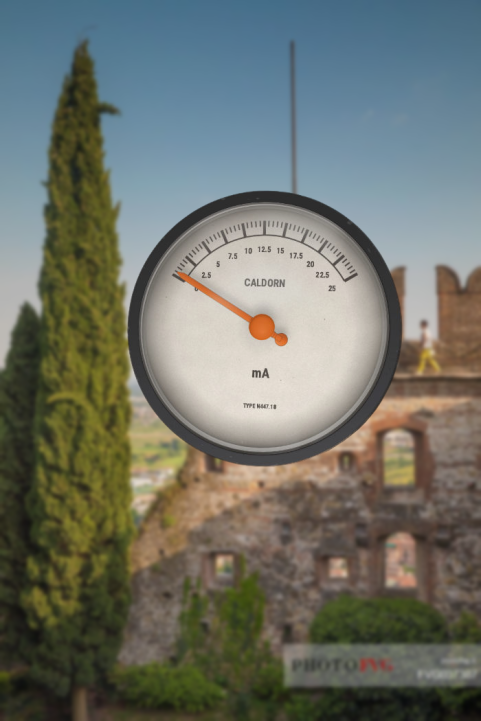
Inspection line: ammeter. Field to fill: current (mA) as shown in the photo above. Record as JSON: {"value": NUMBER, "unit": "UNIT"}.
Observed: {"value": 0.5, "unit": "mA"}
